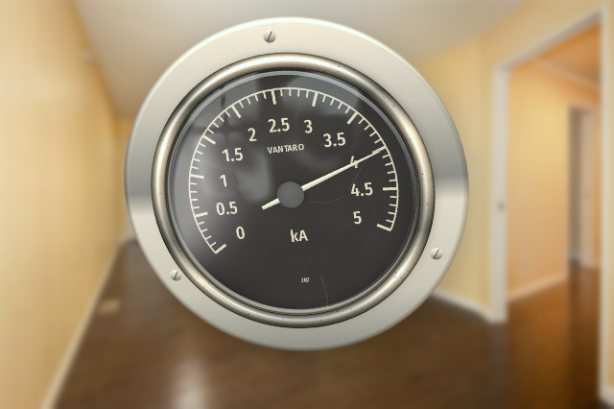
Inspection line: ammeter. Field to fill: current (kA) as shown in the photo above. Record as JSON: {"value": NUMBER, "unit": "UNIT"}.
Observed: {"value": 4, "unit": "kA"}
